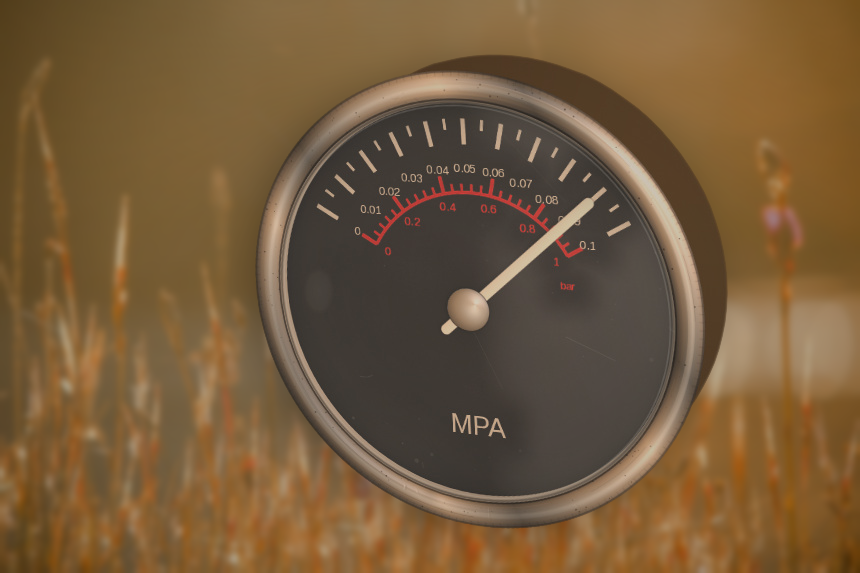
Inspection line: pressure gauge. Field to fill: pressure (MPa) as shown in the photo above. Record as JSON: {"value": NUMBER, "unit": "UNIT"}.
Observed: {"value": 0.09, "unit": "MPa"}
